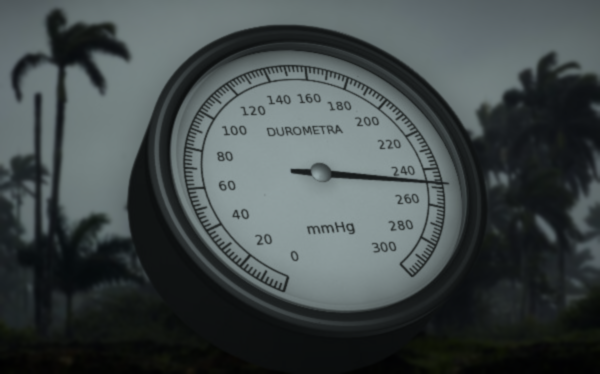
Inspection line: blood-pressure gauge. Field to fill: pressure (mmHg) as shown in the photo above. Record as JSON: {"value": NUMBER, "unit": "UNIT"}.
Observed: {"value": 250, "unit": "mmHg"}
